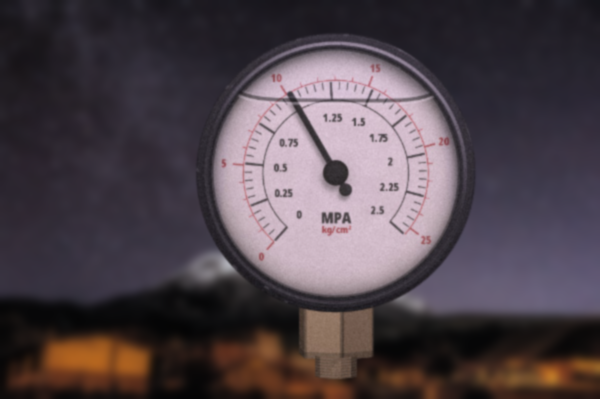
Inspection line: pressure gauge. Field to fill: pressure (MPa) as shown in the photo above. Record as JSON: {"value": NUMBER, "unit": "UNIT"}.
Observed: {"value": 1, "unit": "MPa"}
